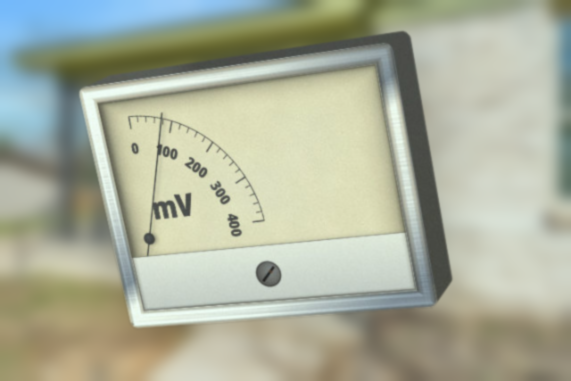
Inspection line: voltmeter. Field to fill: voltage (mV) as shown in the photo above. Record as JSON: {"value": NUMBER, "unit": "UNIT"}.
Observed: {"value": 80, "unit": "mV"}
